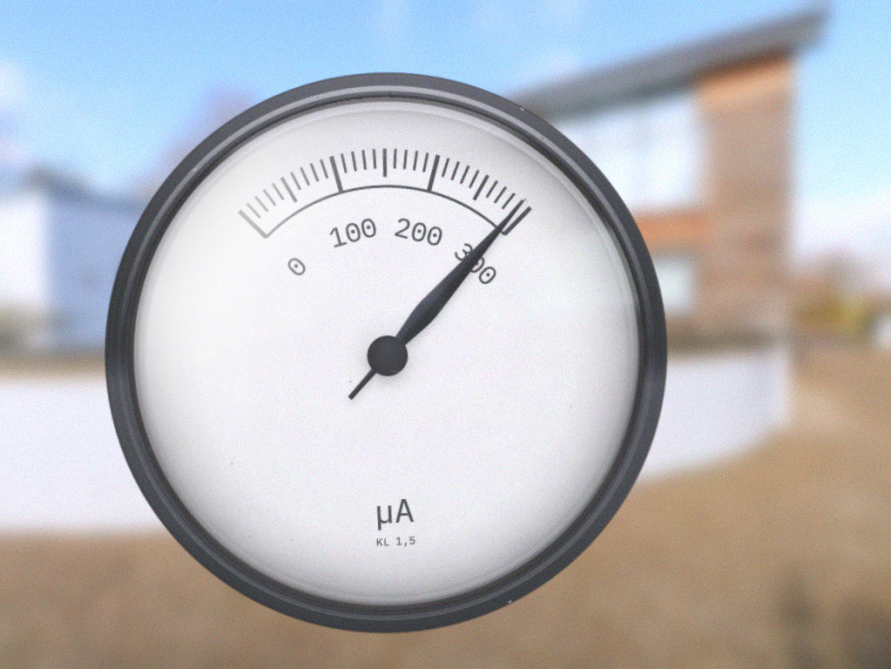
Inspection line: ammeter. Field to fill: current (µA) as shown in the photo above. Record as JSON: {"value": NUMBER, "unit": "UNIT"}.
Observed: {"value": 290, "unit": "µA"}
